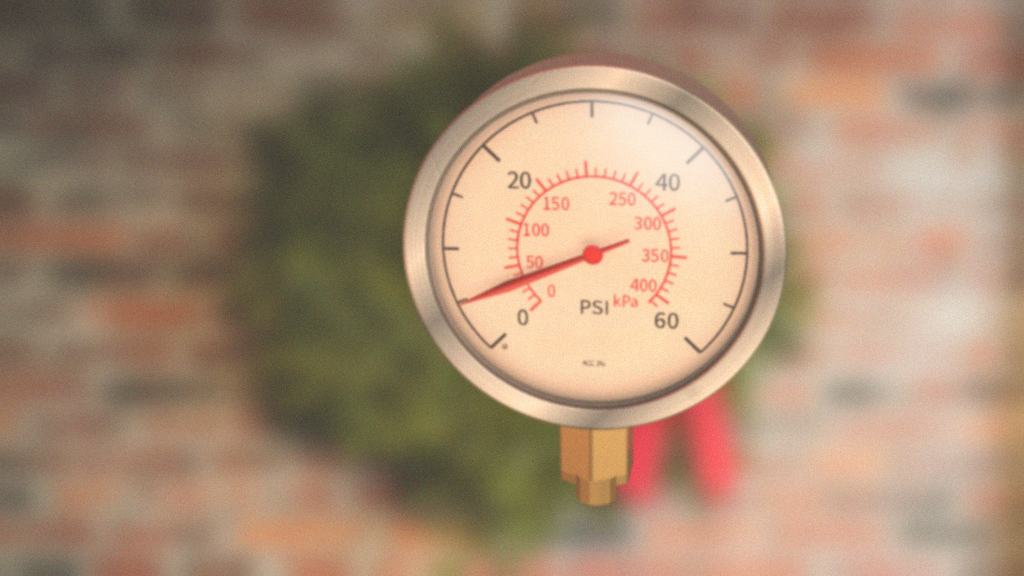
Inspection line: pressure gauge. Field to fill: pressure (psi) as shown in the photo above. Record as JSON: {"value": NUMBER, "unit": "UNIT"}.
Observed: {"value": 5, "unit": "psi"}
